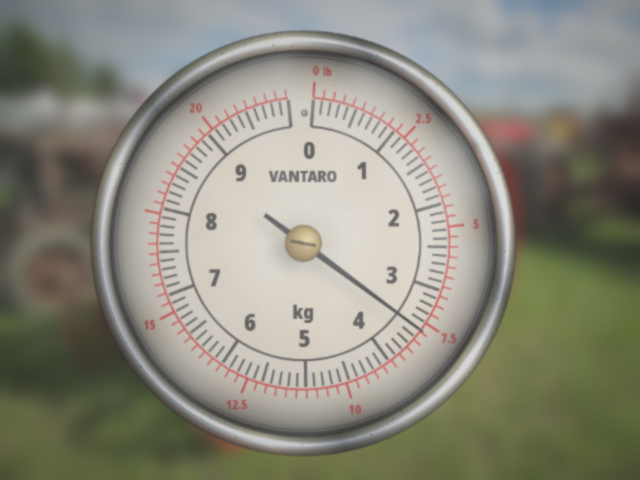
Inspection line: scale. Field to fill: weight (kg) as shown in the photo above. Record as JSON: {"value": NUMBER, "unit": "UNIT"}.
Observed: {"value": 3.5, "unit": "kg"}
